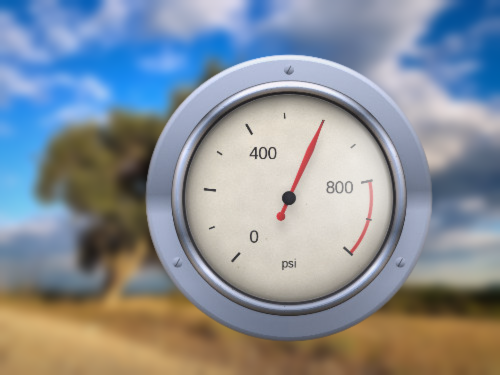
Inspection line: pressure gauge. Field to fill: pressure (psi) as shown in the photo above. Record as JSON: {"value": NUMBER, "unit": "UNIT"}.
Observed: {"value": 600, "unit": "psi"}
